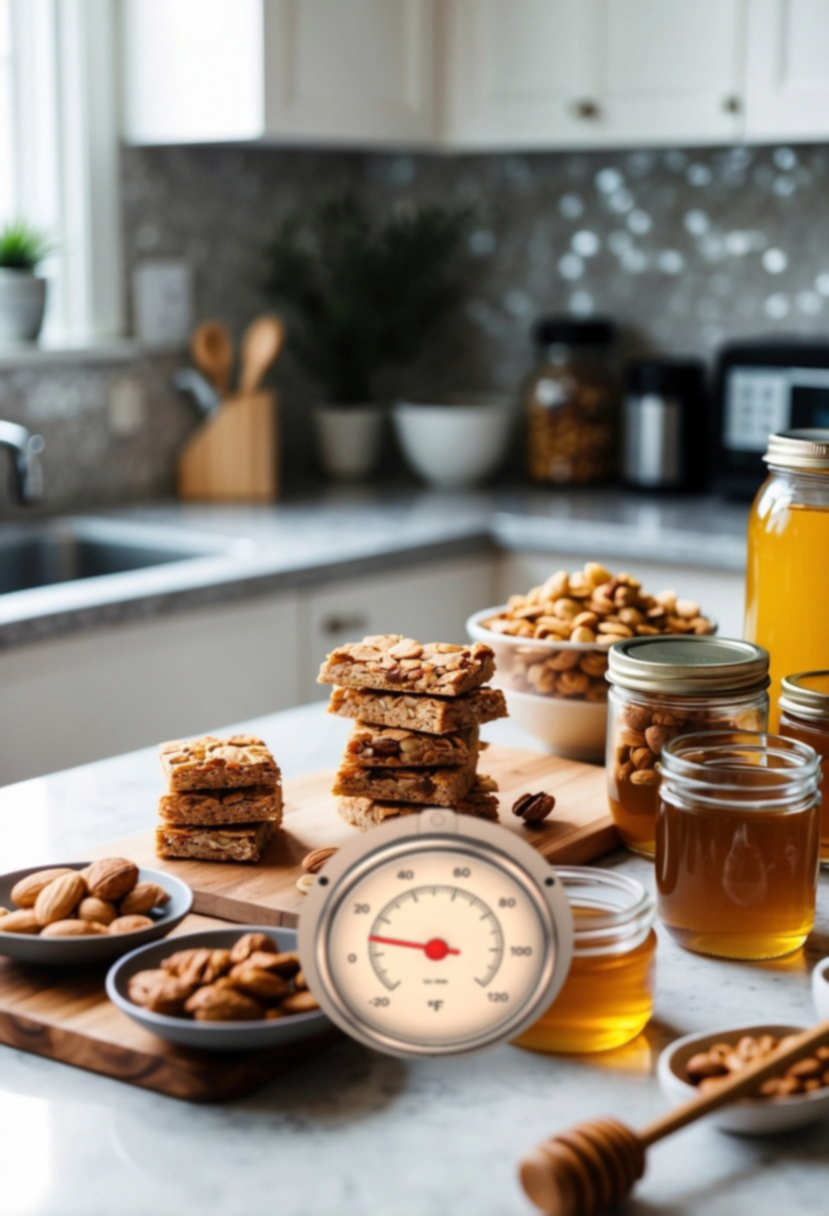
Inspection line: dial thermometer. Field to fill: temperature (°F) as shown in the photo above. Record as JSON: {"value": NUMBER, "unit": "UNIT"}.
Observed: {"value": 10, "unit": "°F"}
